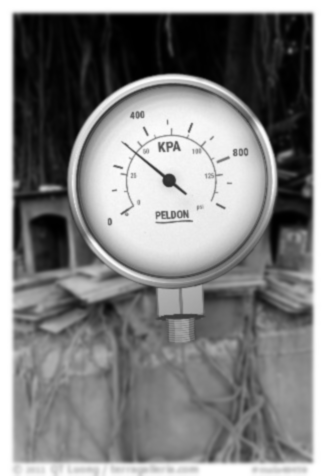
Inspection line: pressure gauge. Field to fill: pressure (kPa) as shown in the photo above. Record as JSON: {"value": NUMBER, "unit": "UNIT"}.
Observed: {"value": 300, "unit": "kPa"}
